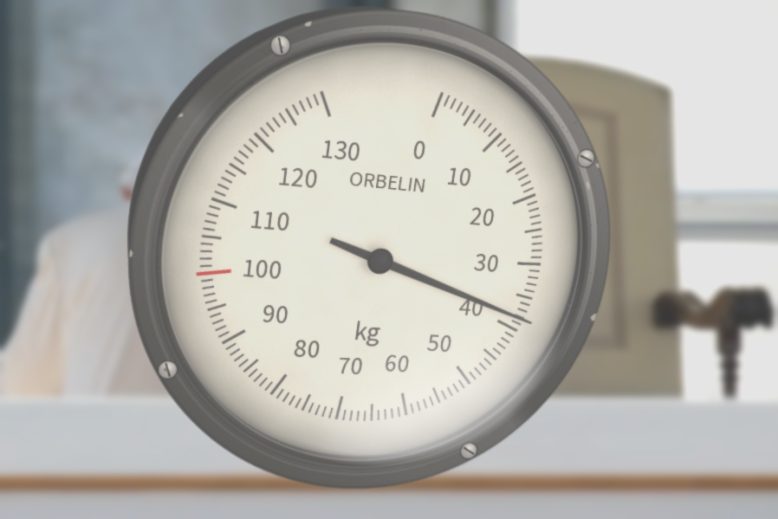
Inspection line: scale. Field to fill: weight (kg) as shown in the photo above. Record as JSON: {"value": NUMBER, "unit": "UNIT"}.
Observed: {"value": 38, "unit": "kg"}
